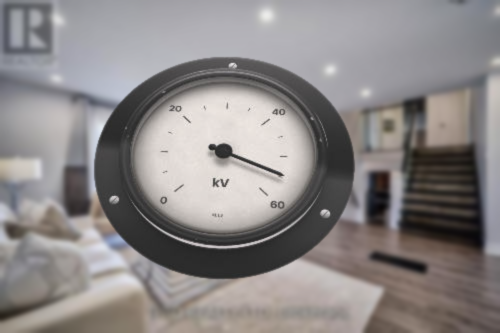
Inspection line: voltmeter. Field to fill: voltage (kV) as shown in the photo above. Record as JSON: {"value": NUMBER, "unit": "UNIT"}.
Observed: {"value": 55, "unit": "kV"}
